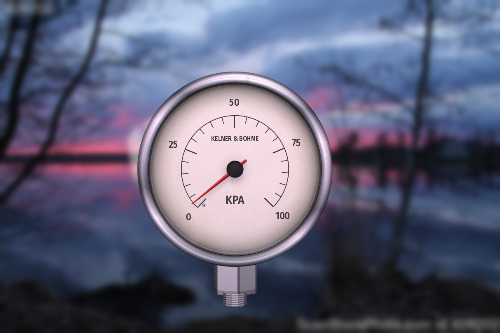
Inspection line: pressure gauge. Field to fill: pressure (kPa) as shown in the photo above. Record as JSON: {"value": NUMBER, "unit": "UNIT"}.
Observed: {"value": 2.5, "unit": "kPa"}
